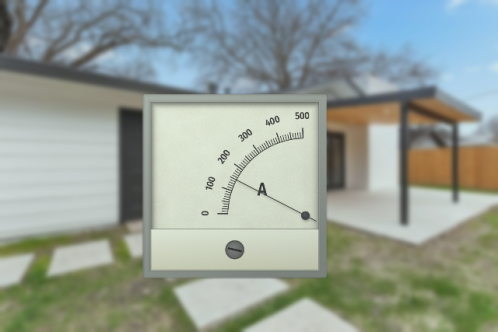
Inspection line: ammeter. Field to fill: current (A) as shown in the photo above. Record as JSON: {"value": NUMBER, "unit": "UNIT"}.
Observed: {"value": 150, "unit": "A"}
